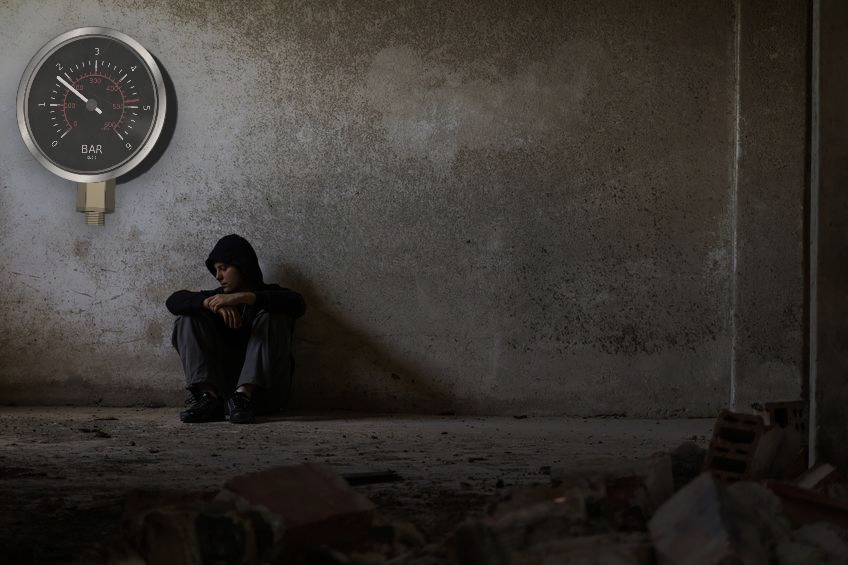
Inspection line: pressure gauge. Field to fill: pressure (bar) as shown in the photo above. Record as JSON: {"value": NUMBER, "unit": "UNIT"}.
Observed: {"value": 1.8, "unit": "bar"}
